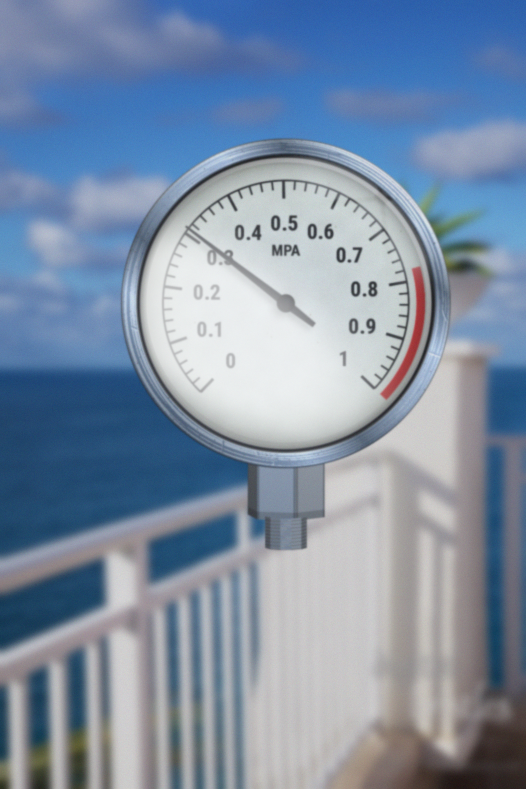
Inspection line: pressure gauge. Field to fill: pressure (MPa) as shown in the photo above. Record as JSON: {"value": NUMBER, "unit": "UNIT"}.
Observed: {"value": 0.31, "unit": "MPa"}
